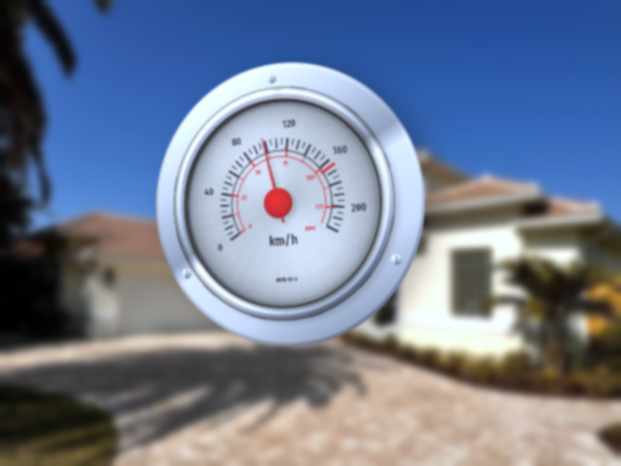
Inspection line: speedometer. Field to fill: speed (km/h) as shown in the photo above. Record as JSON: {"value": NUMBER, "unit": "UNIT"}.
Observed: {"value": 100, "unit": "km/h"}
